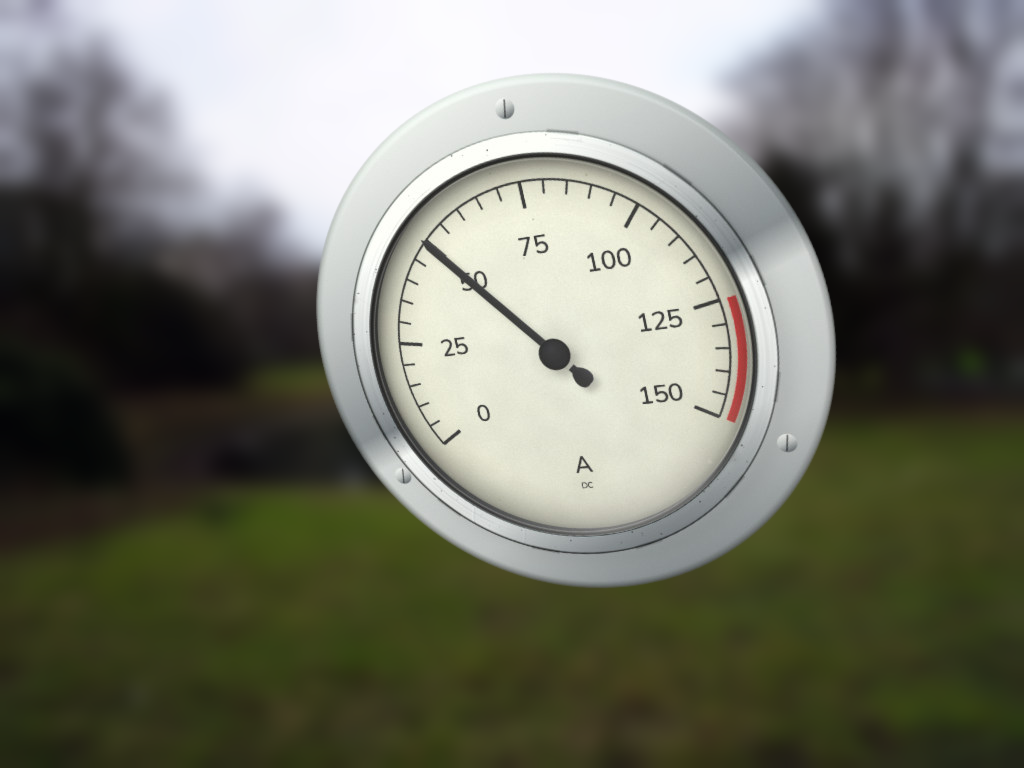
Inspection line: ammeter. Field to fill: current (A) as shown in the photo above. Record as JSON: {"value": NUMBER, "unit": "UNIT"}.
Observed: {"value": 50, "unit": "A"}
